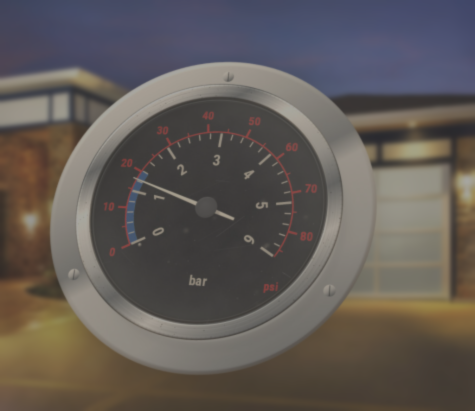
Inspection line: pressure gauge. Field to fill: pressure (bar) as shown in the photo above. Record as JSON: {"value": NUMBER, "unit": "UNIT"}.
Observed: {"value": 1.2, "unit": "bar"}
